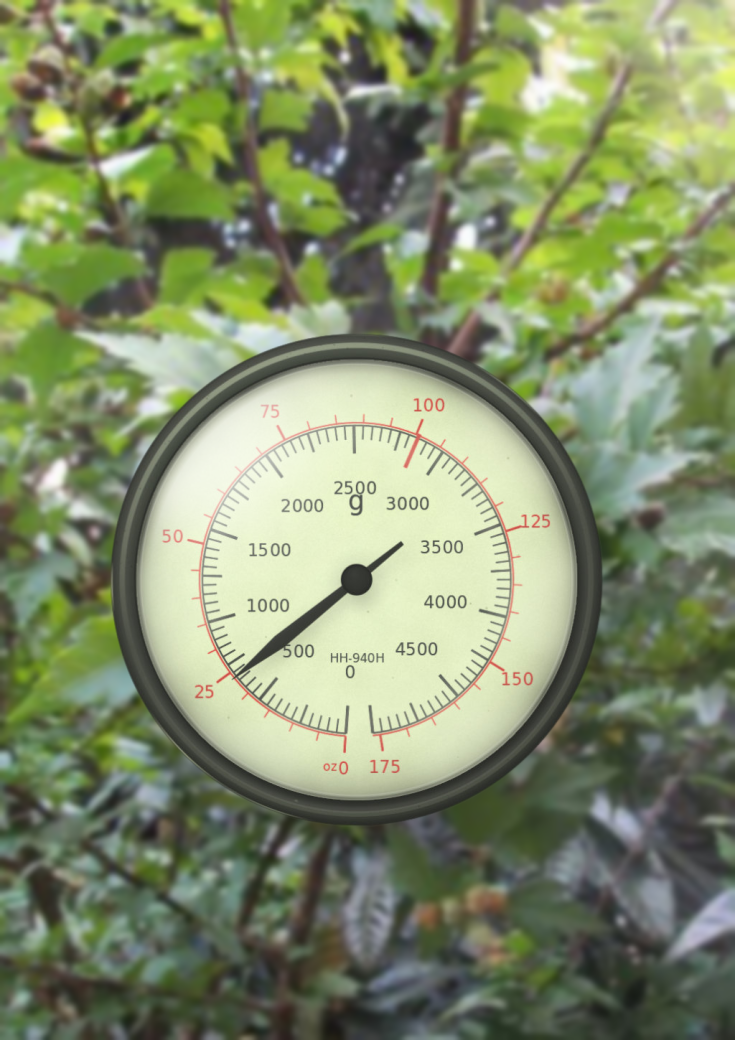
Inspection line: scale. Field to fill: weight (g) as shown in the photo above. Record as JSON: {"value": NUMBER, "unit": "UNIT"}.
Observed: {"value": 675, "unit": "g"}
